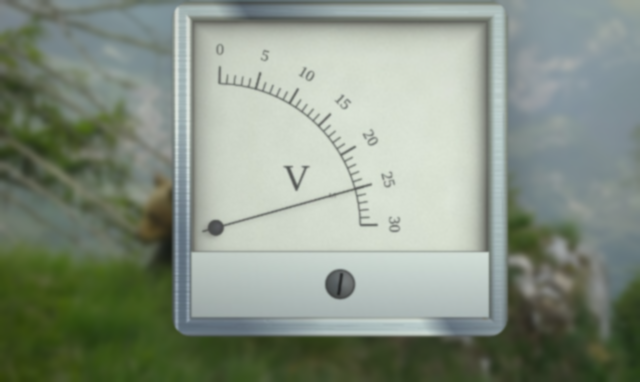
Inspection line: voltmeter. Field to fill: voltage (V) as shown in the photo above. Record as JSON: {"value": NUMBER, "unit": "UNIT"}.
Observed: {"value": 25, "unit": "V"}
